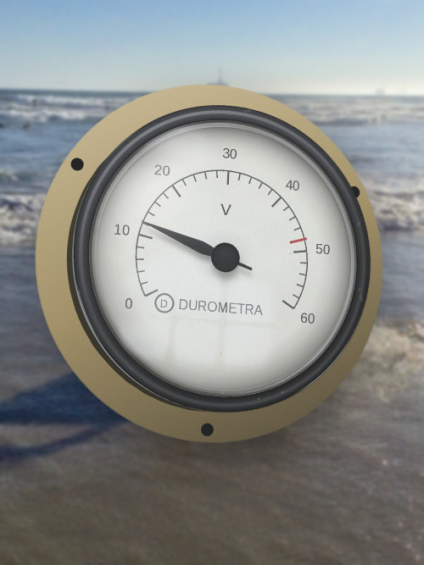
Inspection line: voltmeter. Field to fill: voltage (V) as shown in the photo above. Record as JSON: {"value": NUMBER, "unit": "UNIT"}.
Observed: {"value": 12, "unit": "V"}
